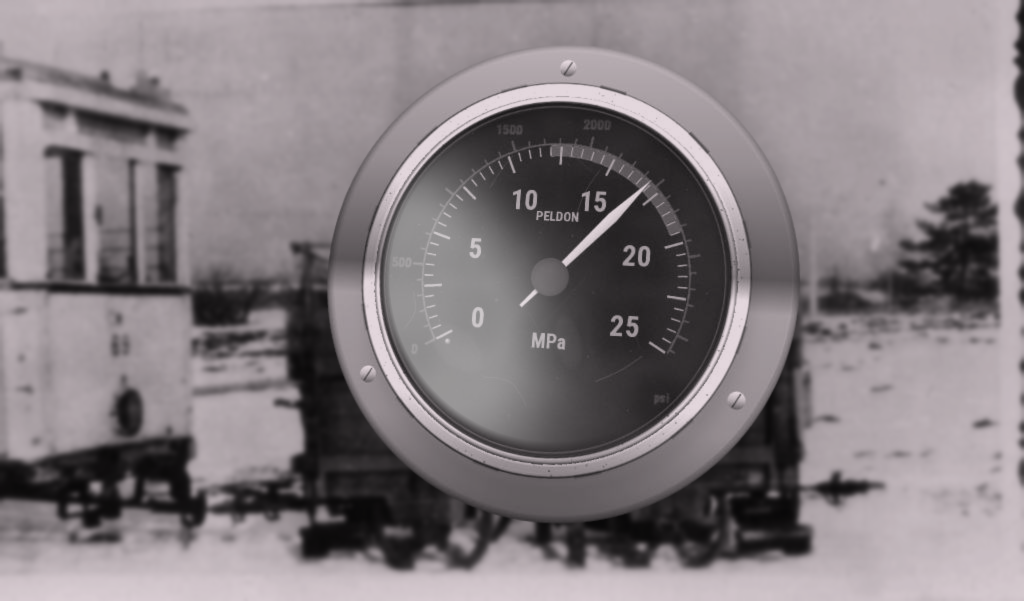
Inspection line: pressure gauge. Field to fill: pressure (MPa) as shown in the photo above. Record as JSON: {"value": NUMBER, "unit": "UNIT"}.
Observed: {"value": 17, "unit": "MPa"}
